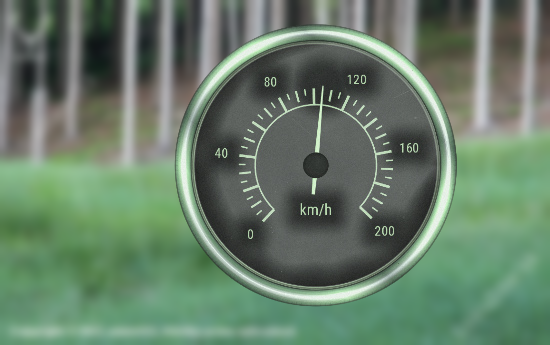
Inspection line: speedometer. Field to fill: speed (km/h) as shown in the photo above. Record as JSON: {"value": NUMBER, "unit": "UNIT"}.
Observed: {"value": 105, "unit": "km/h"}
